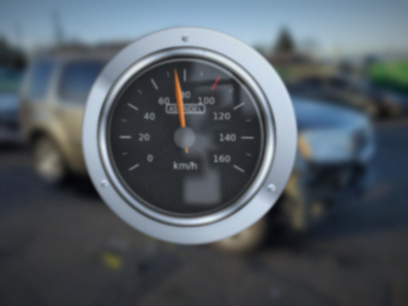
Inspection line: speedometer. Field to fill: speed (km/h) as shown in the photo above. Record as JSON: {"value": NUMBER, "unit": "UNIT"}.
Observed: {"value": 75, "unit": "km/h"}
